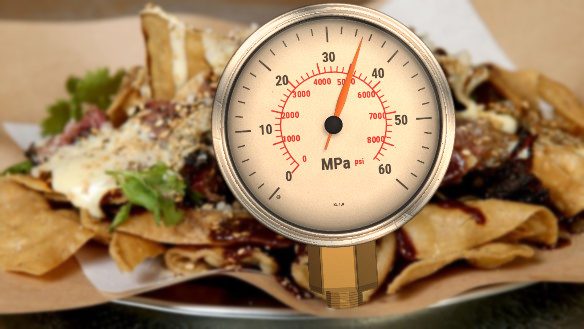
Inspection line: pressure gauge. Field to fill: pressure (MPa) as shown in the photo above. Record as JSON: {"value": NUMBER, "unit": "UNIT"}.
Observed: {"value": 35, "unit": "MPa"}
